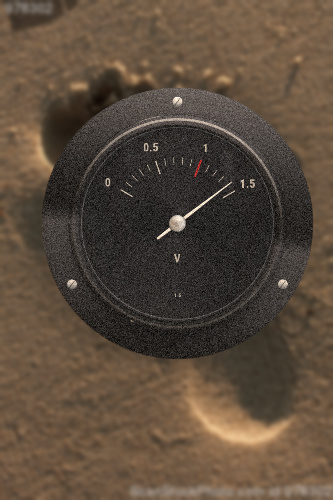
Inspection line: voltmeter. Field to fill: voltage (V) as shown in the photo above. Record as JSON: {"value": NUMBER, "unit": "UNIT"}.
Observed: {"value": 1.4, "unit": "V"}
